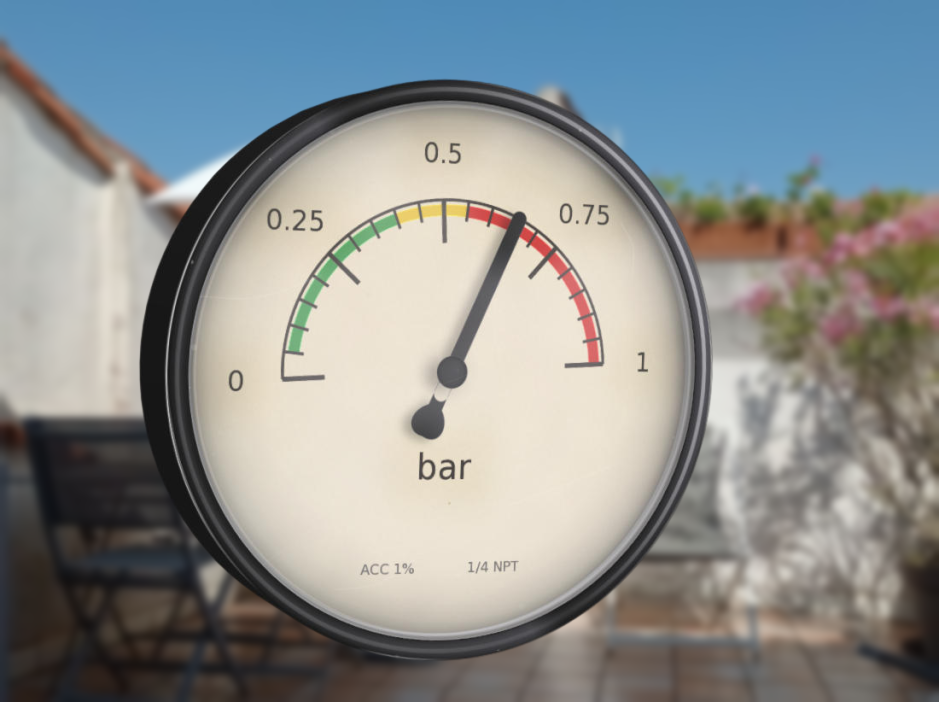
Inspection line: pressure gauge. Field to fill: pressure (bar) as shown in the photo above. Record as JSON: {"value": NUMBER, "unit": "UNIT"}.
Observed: {"value": 0.65, "unit": "bar"}
